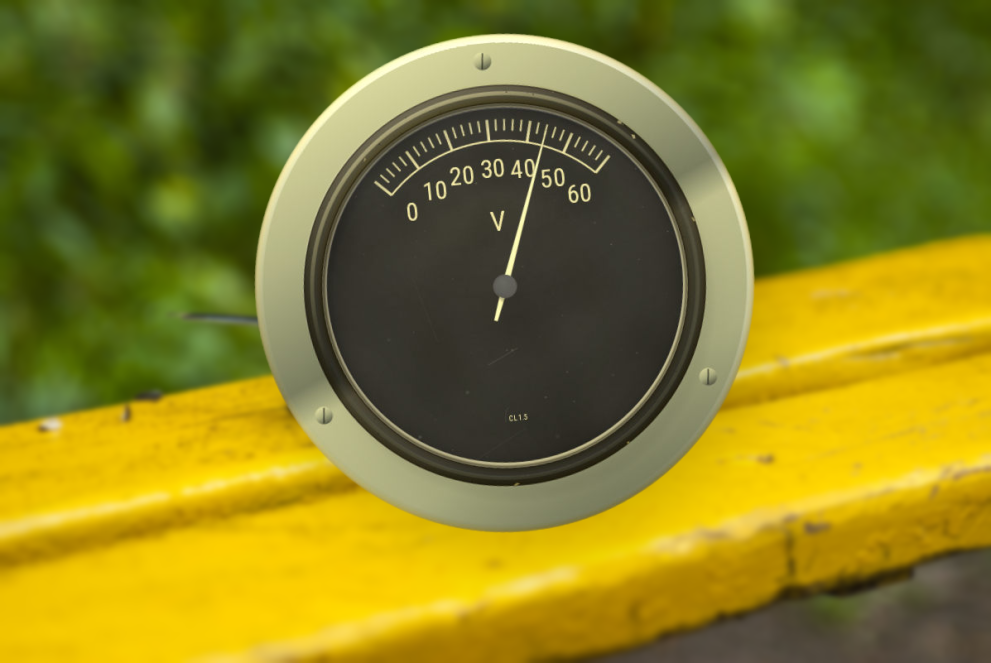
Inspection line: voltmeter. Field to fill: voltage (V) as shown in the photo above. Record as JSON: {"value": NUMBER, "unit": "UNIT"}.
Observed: {"value": 44, "unit": "V"}
